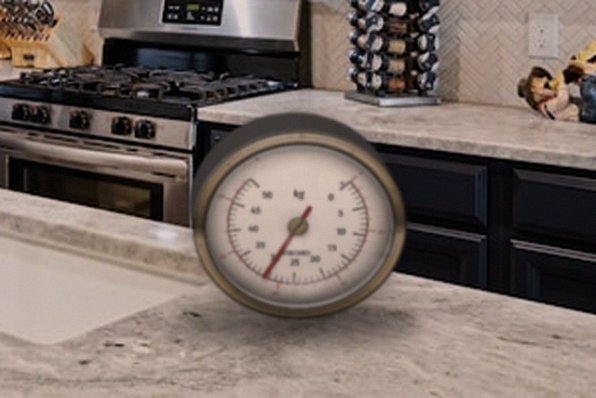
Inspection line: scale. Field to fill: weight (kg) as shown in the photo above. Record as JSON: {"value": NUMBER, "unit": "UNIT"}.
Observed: {"value": 30, "unit": "kg"}
